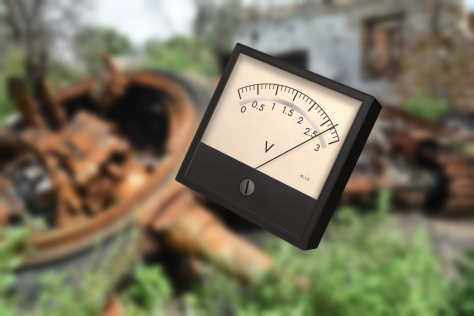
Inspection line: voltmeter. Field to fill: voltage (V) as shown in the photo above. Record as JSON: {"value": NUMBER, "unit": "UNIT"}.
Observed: {"value": 2.7, "unit": "V"}
